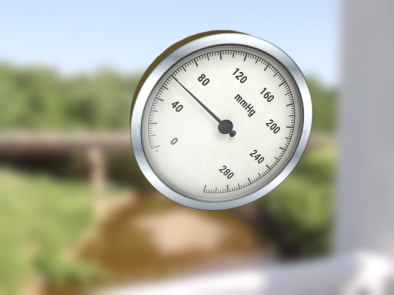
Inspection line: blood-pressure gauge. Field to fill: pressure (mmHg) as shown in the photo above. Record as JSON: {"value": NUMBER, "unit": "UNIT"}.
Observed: {"value": 60, "unit": "mmHg"}
